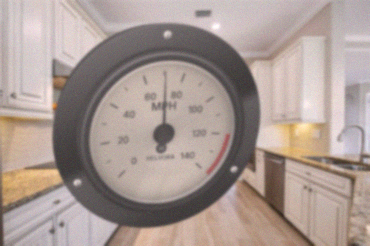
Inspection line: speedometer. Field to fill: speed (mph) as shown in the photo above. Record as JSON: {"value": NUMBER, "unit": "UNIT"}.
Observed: {"value": 70, "unit": "mph"}
